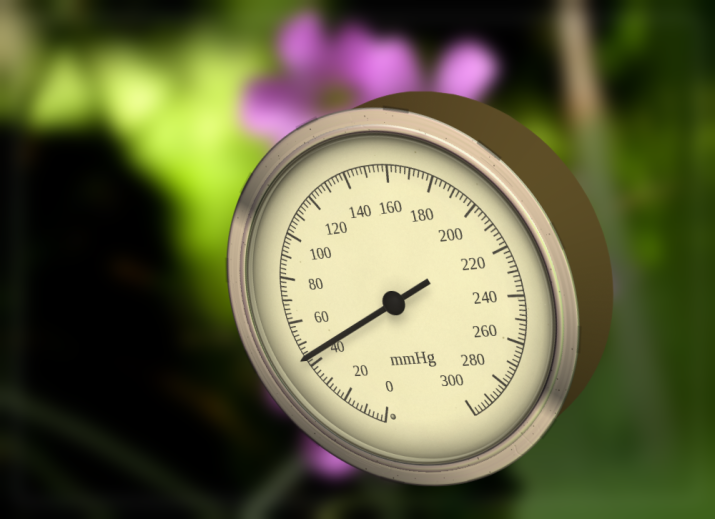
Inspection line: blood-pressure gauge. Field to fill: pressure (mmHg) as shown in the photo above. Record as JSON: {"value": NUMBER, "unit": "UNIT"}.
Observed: {"value": 44, "unit": "mmHg"}
